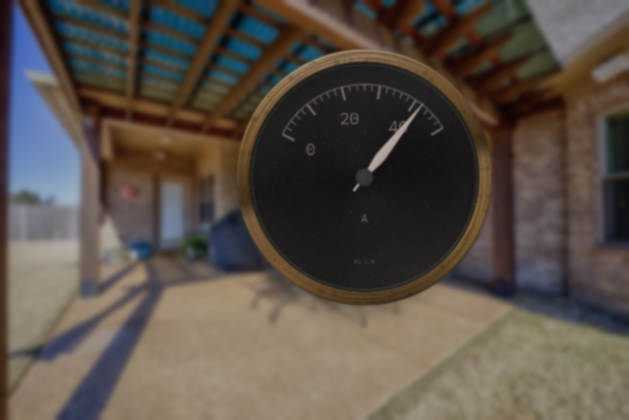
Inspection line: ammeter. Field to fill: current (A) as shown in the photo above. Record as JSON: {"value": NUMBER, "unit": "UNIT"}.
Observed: {"value": 42, "unit": "A"}
